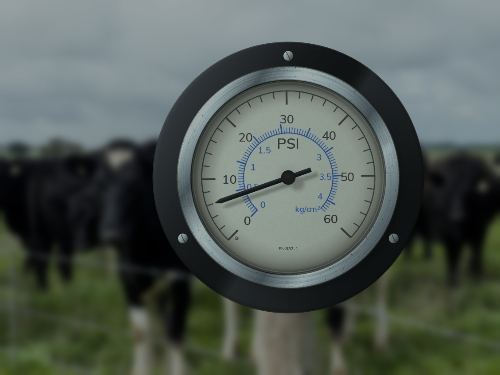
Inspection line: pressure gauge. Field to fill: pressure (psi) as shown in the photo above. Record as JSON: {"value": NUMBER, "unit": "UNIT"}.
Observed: {"value": 6, "unit": "psi"}
